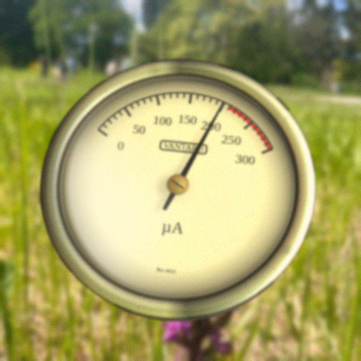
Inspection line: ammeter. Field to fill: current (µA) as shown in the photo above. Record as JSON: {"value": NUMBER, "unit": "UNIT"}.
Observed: {"value": 200, "unit": "µA"}
